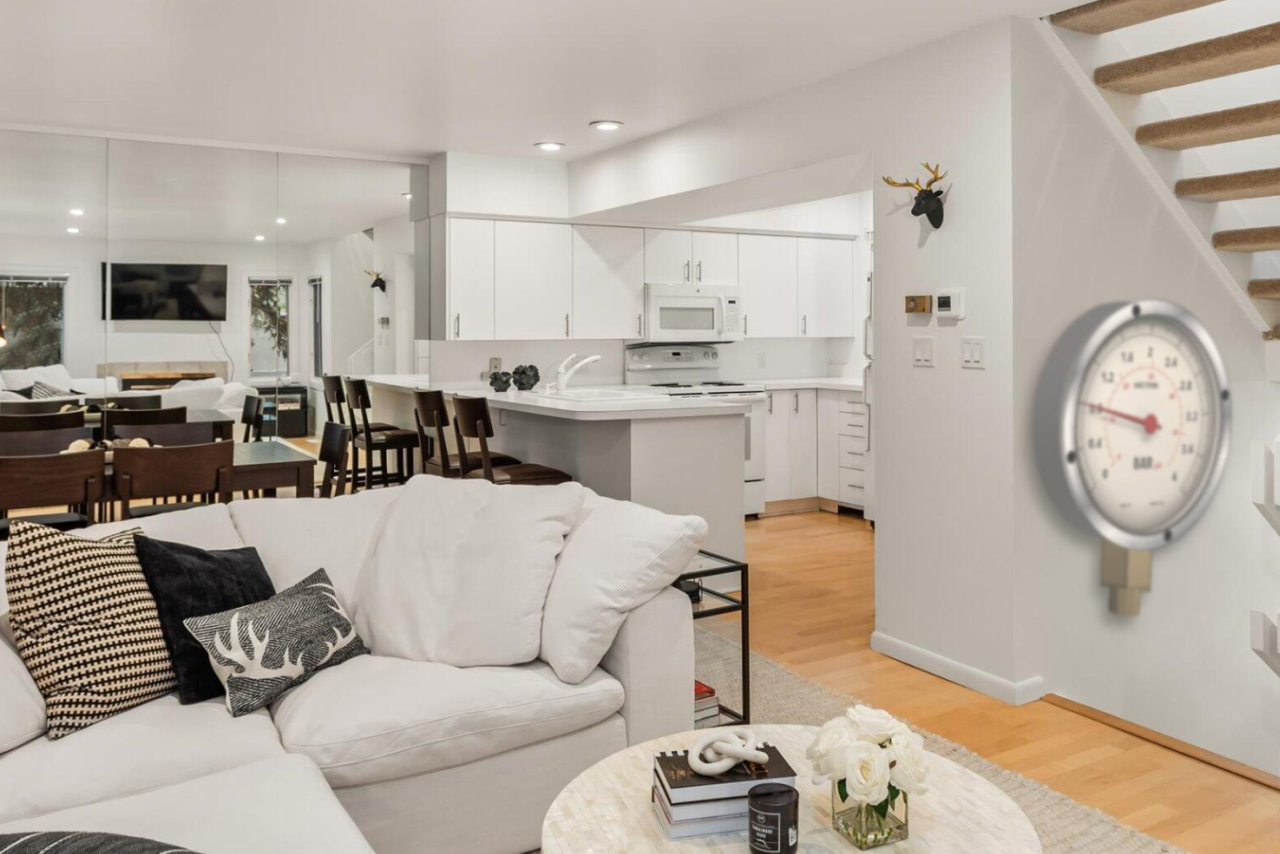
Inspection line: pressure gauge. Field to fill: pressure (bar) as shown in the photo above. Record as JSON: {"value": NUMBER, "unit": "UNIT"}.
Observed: {"value": 0.8, "unit": "bar"}
